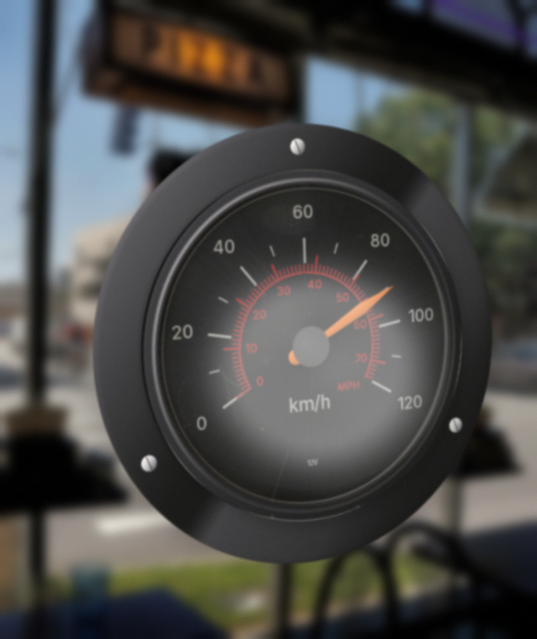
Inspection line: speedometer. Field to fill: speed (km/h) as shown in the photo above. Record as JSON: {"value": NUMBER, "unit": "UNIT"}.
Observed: {"value": 90, "unit": "km/h"}
